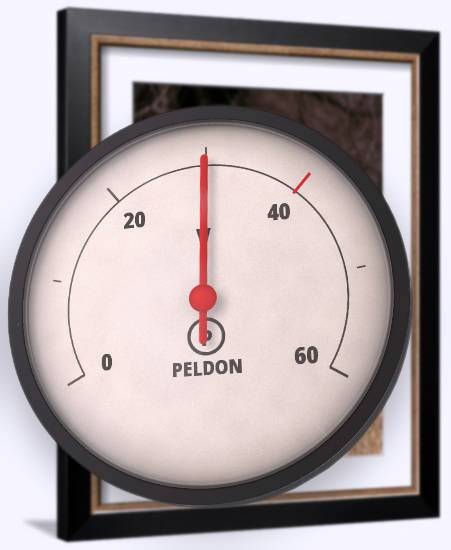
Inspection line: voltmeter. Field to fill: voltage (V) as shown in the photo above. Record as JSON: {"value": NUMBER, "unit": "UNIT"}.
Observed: {"value": 30, "unit": "V"}
